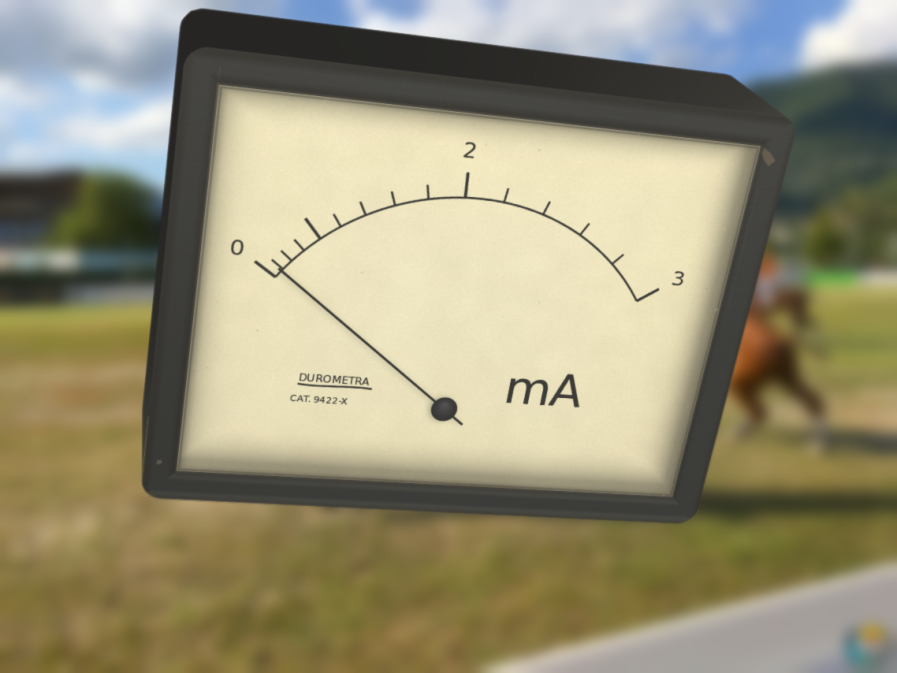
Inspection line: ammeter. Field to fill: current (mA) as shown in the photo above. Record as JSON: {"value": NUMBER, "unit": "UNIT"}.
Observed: {"value": 0.4, "unit": "mA"}
